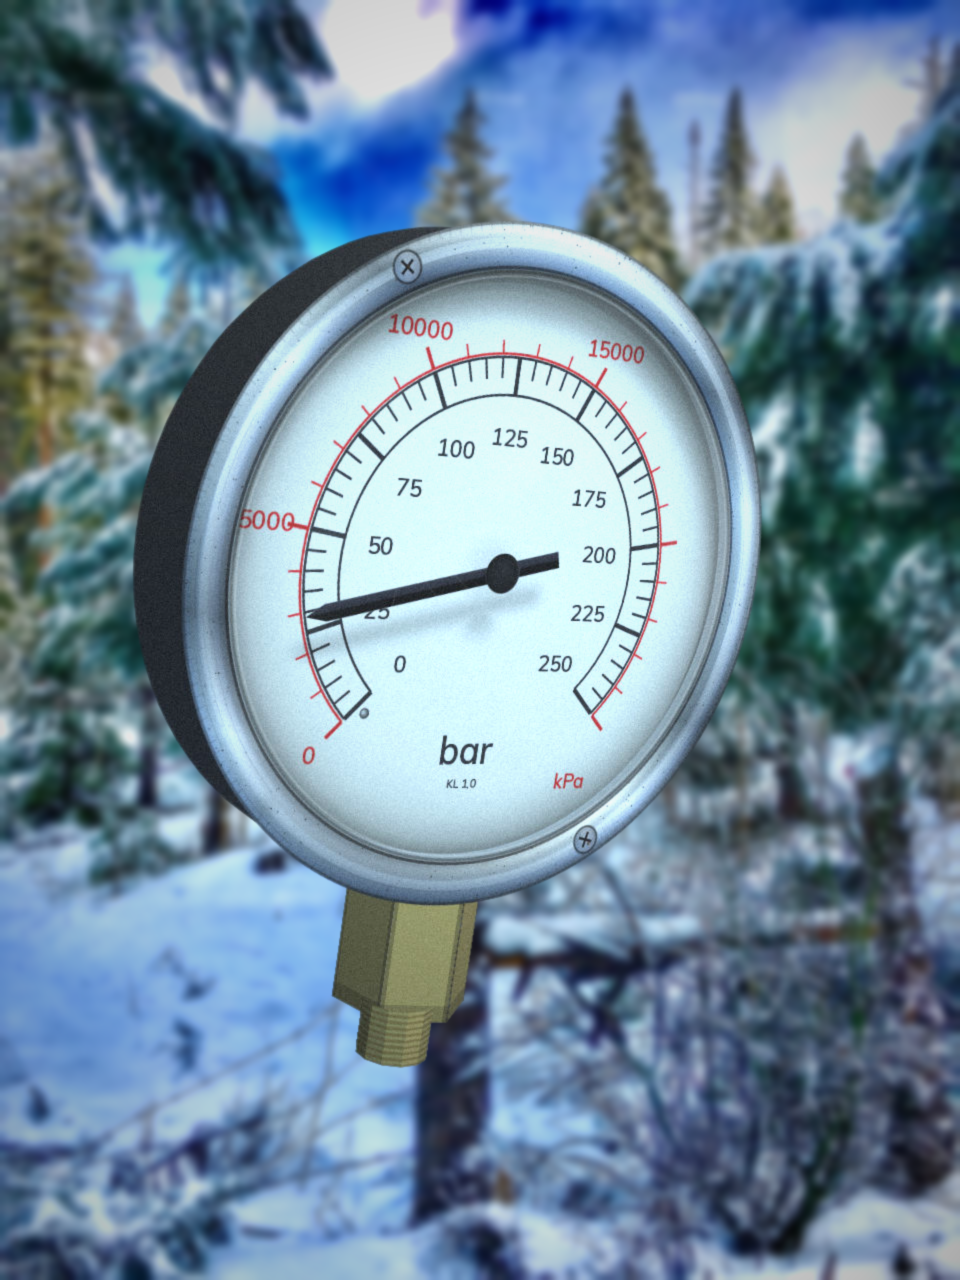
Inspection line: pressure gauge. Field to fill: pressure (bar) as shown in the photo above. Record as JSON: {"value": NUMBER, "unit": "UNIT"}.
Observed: {"value": 30, "unit": "bar"}
